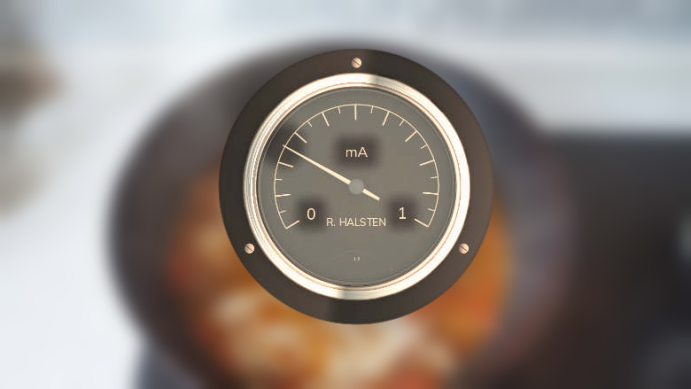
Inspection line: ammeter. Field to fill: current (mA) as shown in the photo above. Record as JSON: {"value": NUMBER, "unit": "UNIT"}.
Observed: {"value": 0.25, "unit": "mA"}
